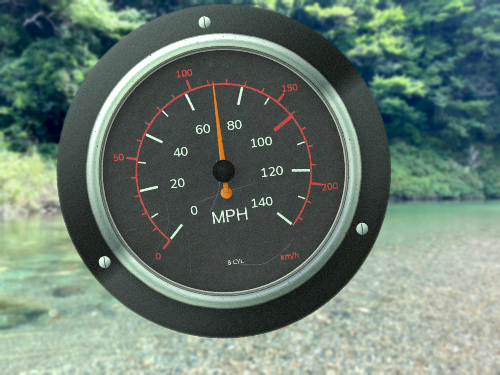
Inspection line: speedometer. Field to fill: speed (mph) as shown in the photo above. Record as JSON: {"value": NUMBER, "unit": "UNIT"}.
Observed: {"value": 70, "unit": "mph"}
